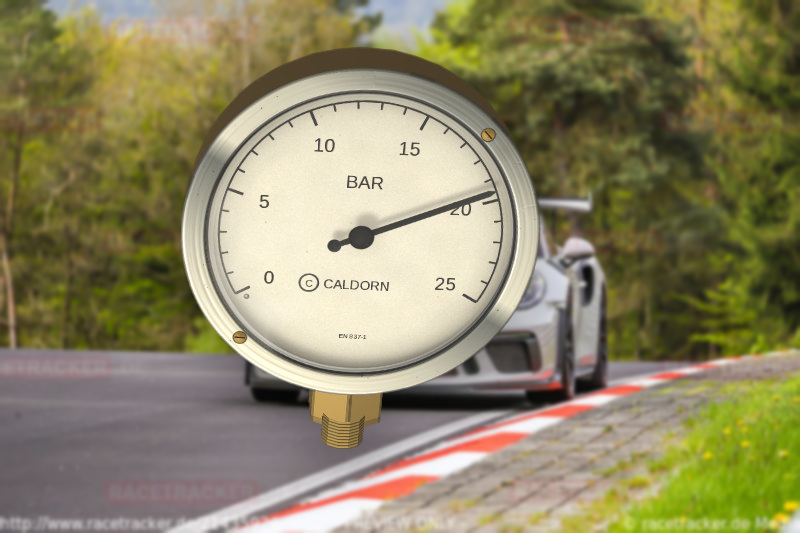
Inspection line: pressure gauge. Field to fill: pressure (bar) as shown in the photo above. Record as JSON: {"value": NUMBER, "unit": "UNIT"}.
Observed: {"value": 19.5, "unit": "bar"}
